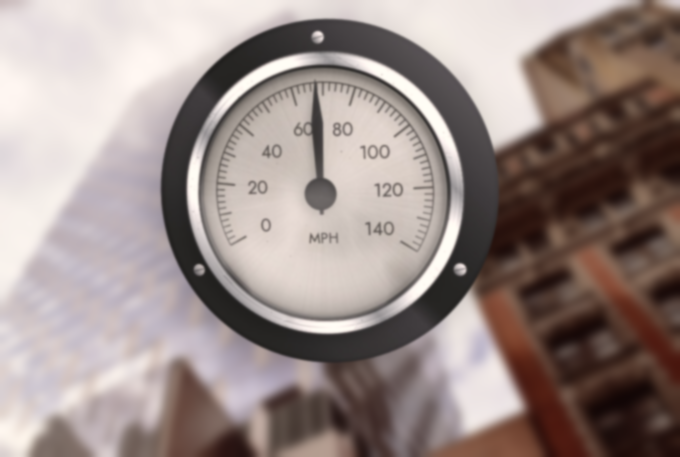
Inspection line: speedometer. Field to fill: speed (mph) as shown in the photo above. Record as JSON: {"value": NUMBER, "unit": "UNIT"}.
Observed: {"value": 68, "unit": "mph"}
